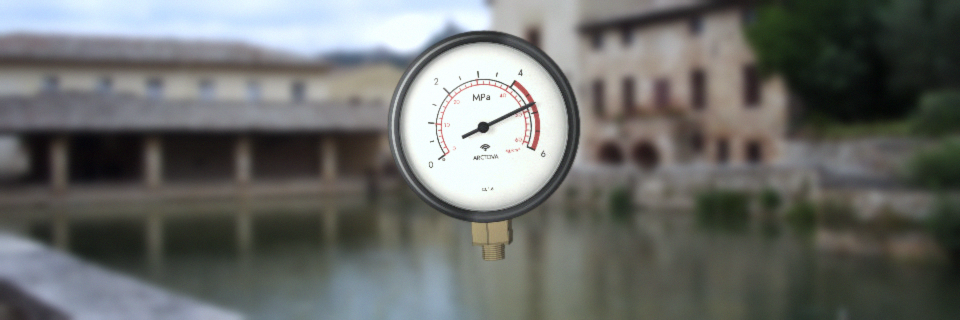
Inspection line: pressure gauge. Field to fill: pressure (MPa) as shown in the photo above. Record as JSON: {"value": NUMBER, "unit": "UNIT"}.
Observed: {"value": 4.75, "unit": "MPa"}
